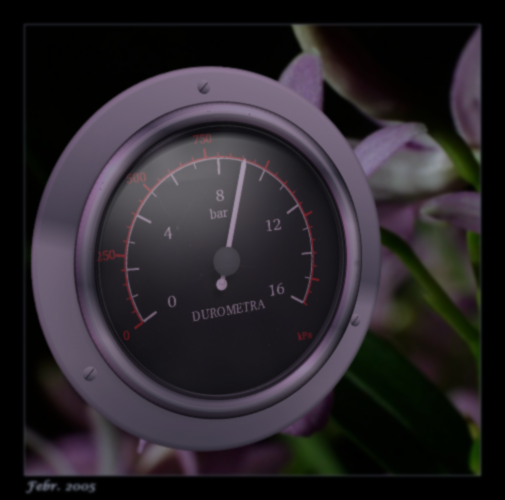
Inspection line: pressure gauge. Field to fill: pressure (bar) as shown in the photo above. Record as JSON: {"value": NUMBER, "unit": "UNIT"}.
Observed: {"value": 9, "unit": "bar"}
